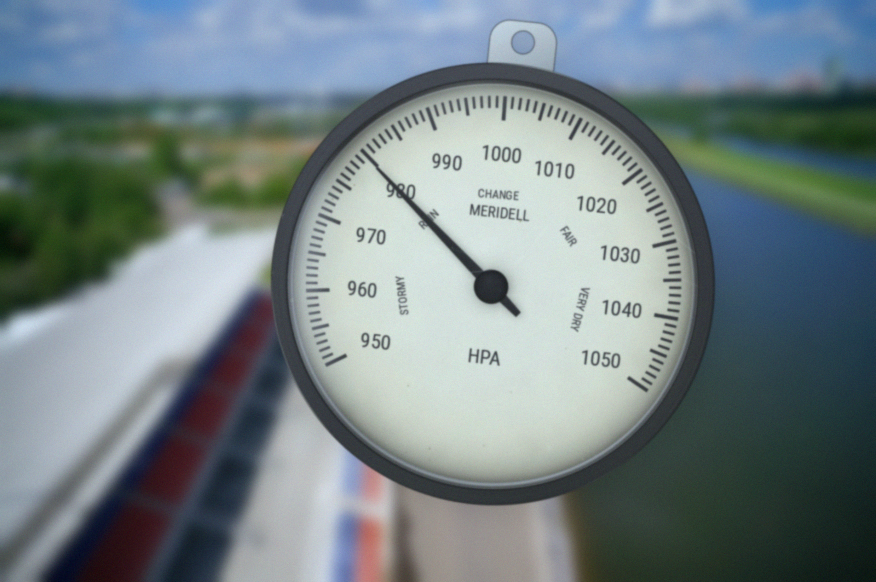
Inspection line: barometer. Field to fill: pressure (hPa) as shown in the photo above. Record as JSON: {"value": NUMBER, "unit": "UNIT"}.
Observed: {"value": 980, "unit": "hPa"}
